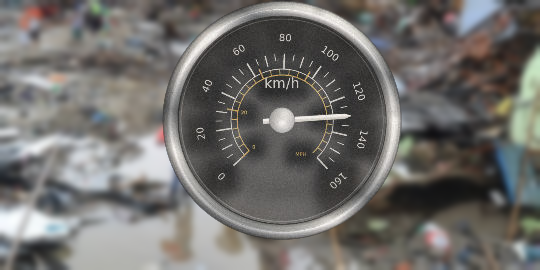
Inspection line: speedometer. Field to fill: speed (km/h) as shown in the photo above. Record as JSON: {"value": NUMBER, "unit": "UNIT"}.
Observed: {"value": 130, "unit": "km/h"}
